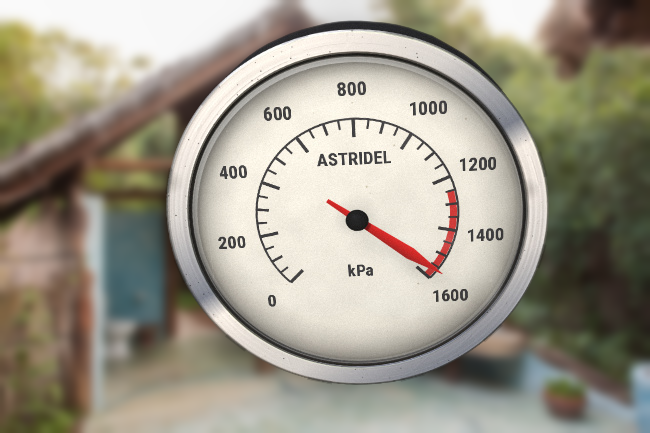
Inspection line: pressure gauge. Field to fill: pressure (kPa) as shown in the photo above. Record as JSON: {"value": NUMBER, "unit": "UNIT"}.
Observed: {"value": 1550, "unit": "kPa"}
